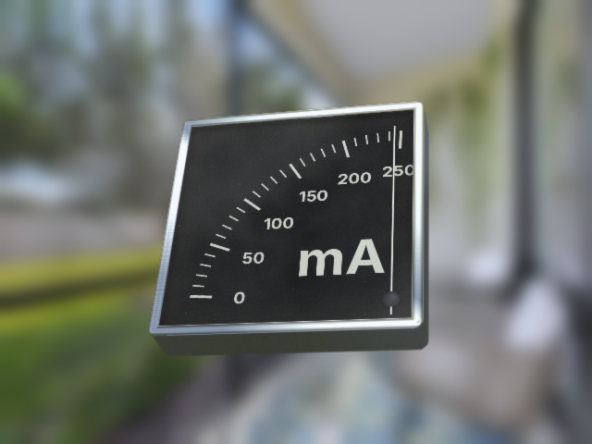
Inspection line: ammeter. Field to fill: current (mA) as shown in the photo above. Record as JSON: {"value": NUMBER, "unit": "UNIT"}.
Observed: {"value": 245, "unit": "mA"}
